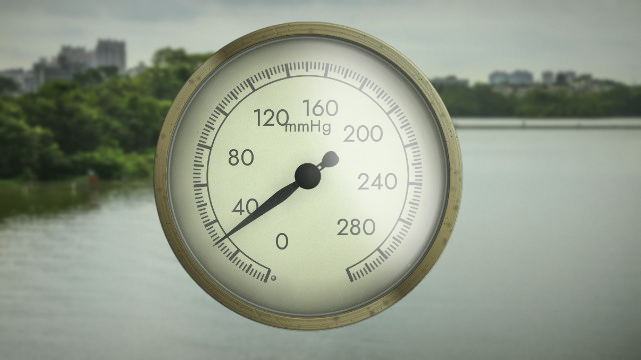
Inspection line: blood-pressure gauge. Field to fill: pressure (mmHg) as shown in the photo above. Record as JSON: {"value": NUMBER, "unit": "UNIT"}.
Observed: {"value": 30, "unit": "mmHg"}
